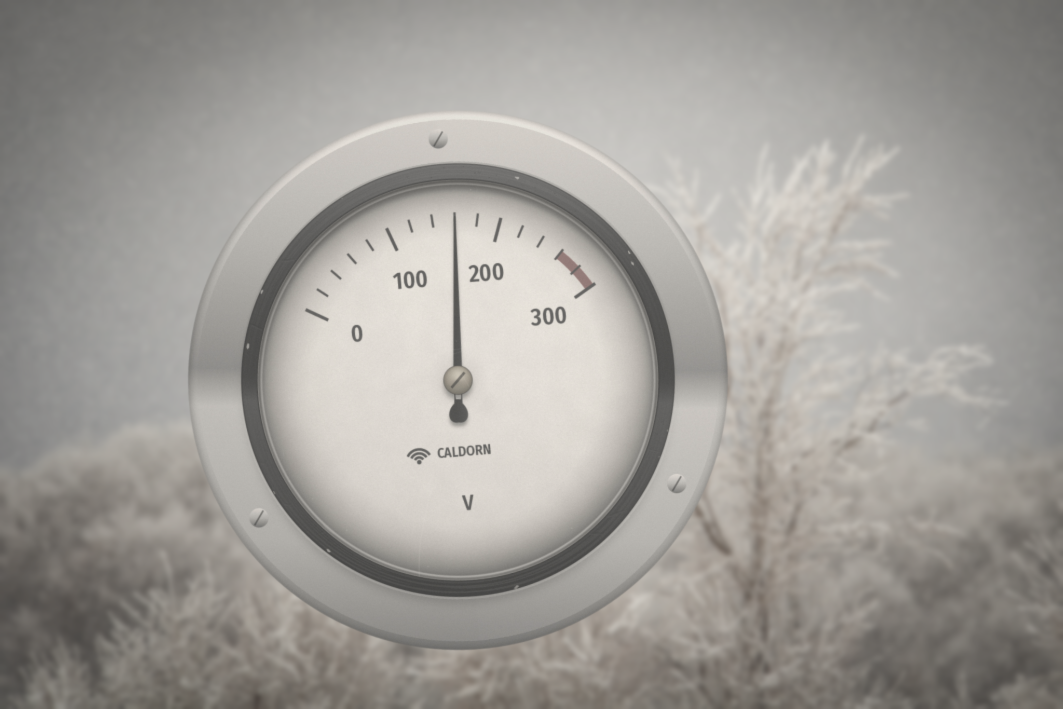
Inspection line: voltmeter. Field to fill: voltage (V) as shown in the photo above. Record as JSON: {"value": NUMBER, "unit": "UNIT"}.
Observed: {"value": 160, "unit": "V"}
